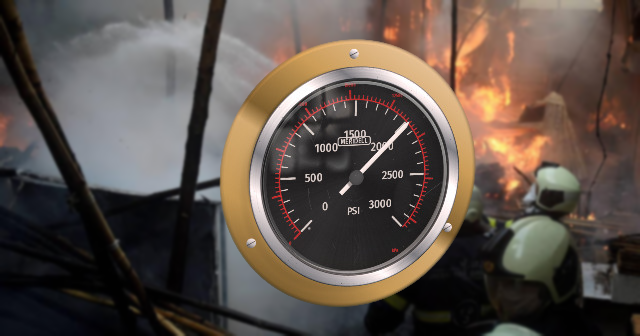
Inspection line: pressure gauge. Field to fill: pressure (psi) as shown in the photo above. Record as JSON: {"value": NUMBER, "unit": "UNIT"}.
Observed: {"value": 2000, "unit": "psi"}
